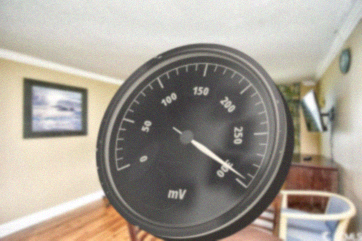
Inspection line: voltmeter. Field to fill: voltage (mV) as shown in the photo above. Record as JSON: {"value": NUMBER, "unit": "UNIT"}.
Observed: {"value": 295, "unit": "mV"}
